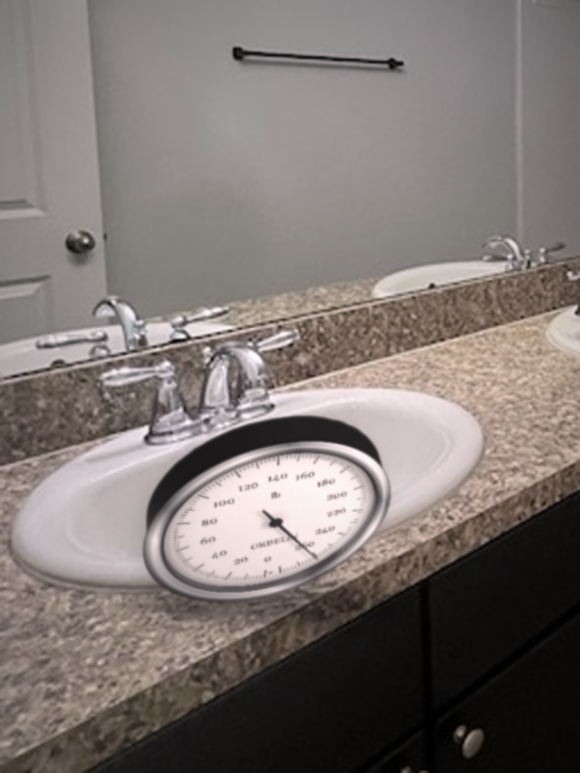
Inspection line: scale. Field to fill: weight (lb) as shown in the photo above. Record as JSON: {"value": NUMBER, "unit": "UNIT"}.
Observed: {"value": 260, "unit": "lb"}
